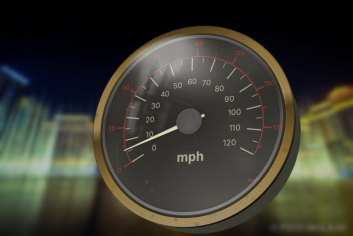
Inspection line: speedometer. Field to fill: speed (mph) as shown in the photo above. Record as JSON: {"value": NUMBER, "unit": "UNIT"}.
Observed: {"value": 5, "unit": "mph"}
